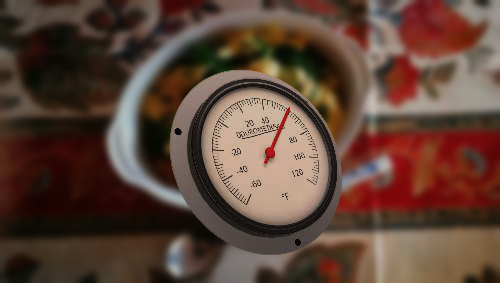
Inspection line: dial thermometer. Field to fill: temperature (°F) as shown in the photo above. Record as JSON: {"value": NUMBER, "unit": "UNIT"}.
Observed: {"value": 60, "unit": "°F"}
